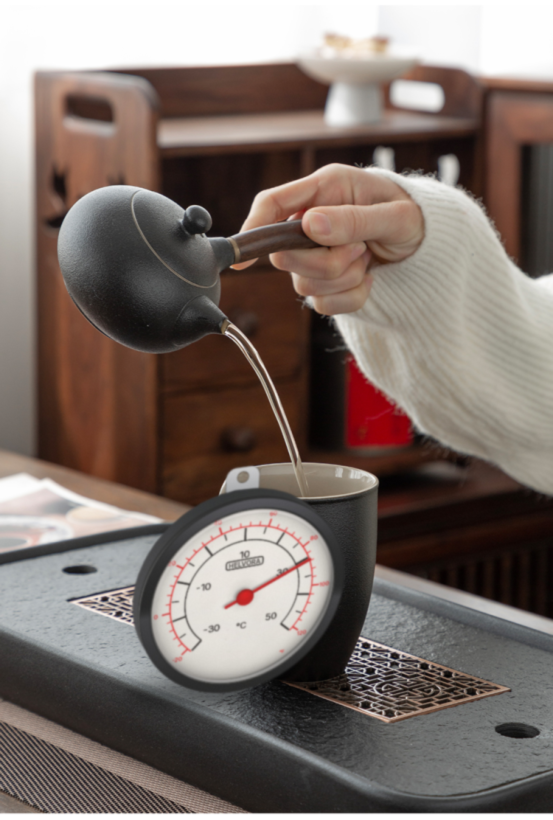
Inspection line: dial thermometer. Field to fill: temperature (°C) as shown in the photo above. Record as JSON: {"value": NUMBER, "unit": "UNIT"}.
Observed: {"value": 30, "unit": "°C"}
